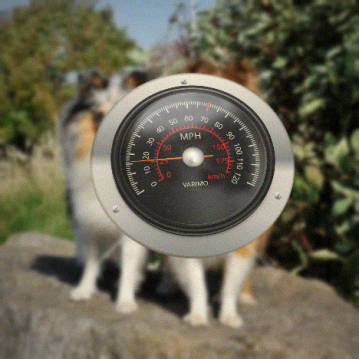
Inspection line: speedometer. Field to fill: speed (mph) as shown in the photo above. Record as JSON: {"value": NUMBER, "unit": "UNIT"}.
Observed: {"value": 15, "unit": "mph"}
